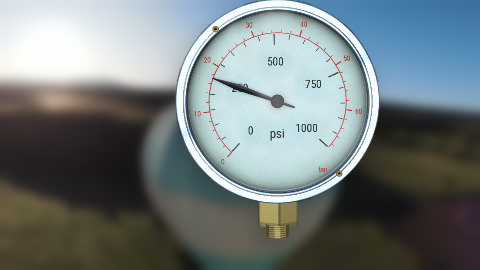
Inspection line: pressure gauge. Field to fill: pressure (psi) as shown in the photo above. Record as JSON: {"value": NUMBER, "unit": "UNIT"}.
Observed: {"value": 250, "unit": "psi"}
